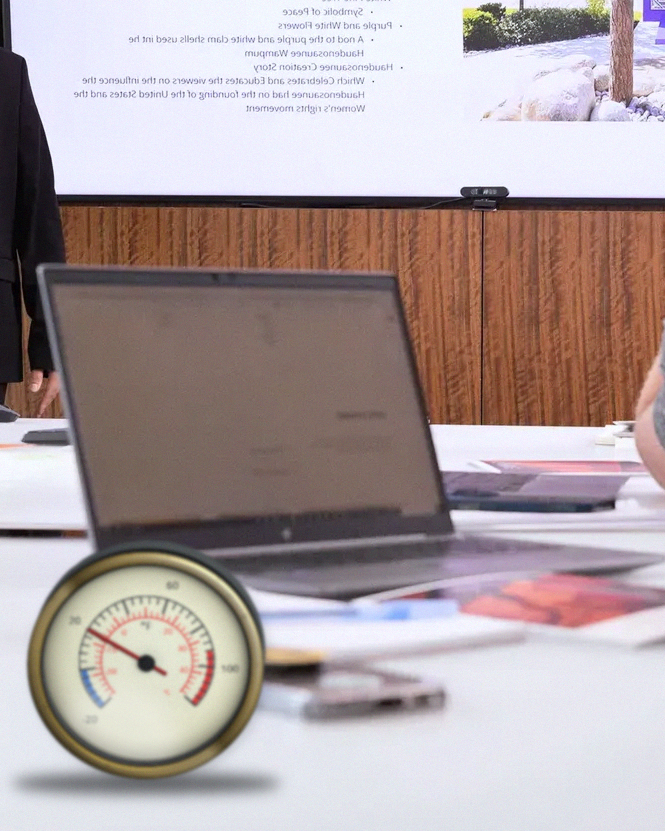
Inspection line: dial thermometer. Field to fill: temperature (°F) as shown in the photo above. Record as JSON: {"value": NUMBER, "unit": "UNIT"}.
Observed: {"value": 20, "unit": "°F"}
